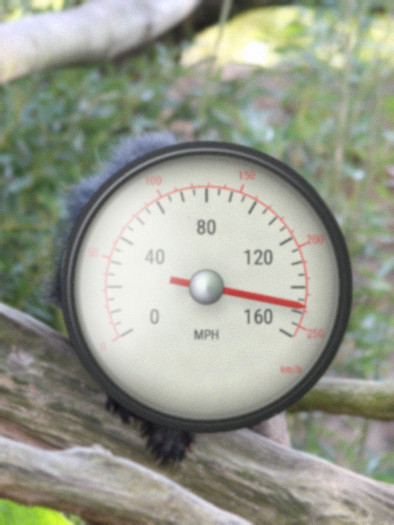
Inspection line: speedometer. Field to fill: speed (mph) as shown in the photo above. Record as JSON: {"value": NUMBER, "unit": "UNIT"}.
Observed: {"value": 147.5, "unit": "mph"}
